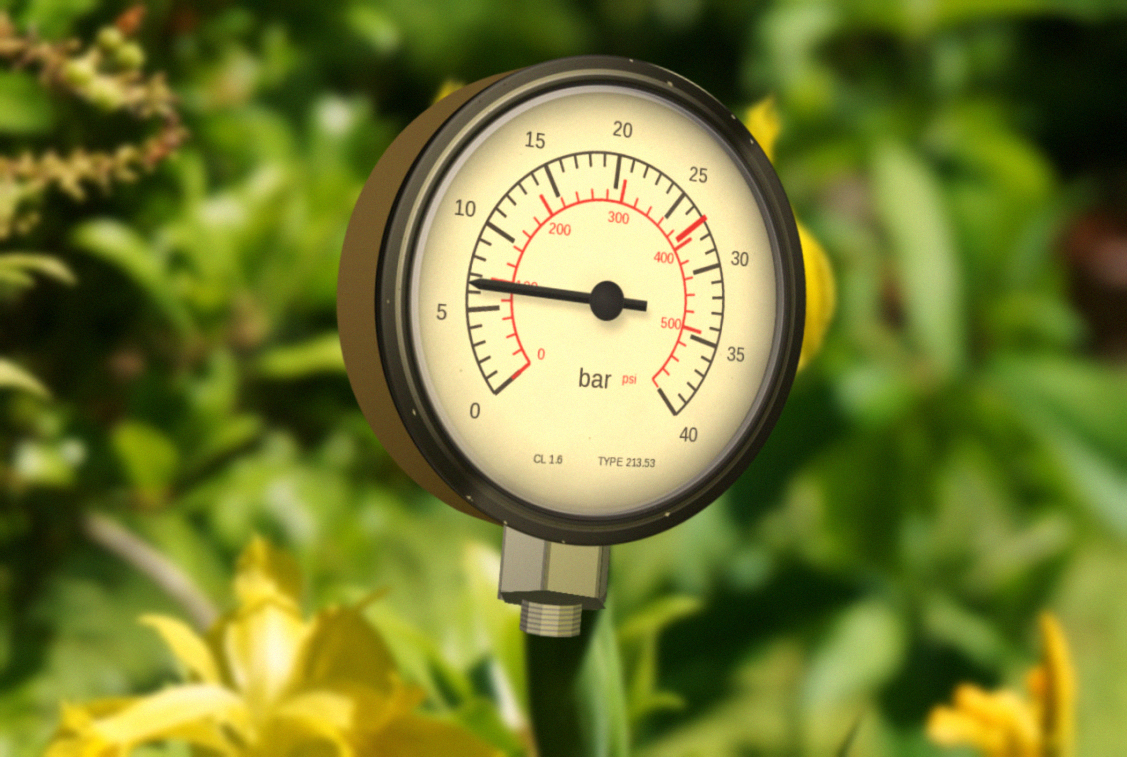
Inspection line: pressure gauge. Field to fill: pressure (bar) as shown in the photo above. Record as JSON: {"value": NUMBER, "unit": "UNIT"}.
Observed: {"value": 6.5, "unit": "bar"}
